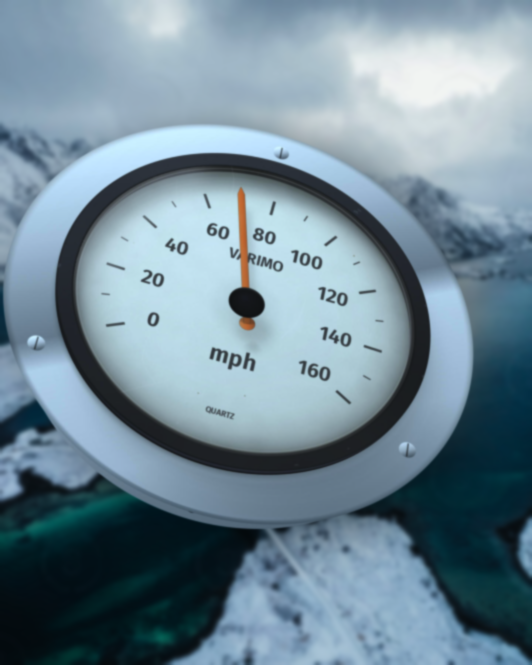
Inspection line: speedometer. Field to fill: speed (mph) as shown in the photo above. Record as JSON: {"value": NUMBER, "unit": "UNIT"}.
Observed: {"value": 70, "unit": "mph"}
